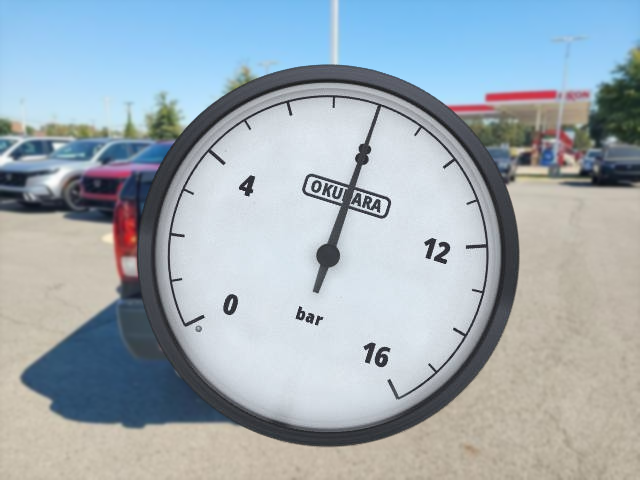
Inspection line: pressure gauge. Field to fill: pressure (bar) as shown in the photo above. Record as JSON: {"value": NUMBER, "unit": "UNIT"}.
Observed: {"value": 8, "unit": "bar"}
